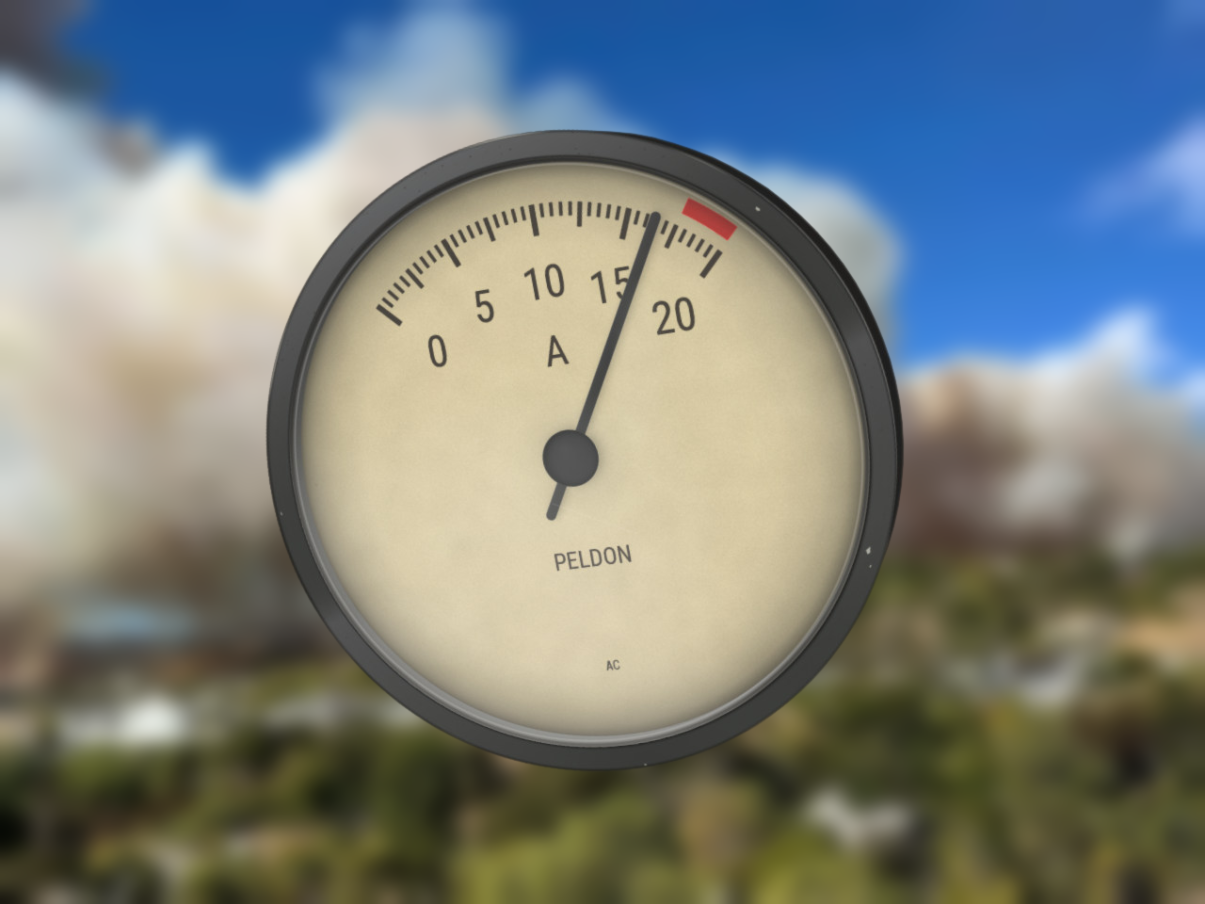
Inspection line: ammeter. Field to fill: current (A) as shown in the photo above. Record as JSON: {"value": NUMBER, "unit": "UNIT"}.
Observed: {"value": 16.5, "unit": "A"}
